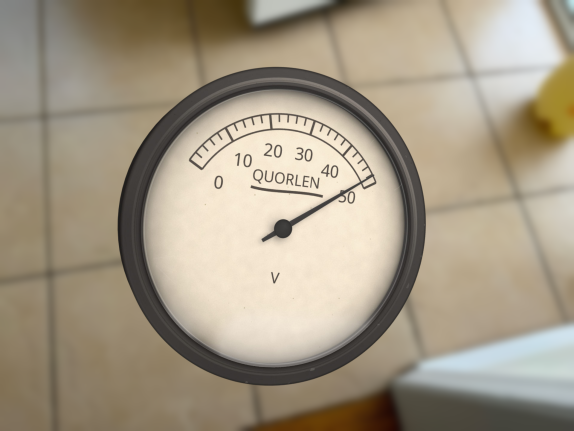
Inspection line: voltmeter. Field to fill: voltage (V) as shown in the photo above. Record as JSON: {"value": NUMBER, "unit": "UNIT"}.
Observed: {"value": 48, "unit": "V"}
